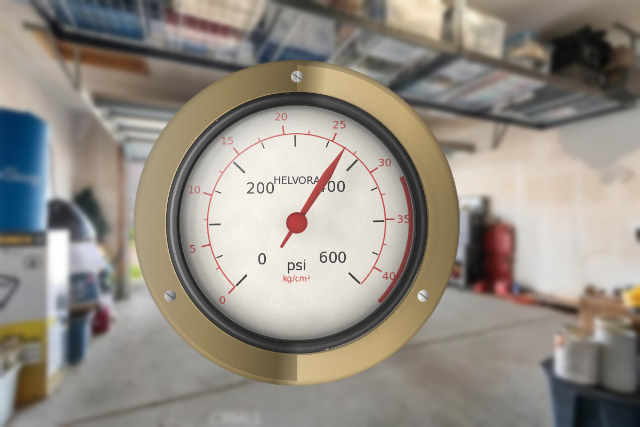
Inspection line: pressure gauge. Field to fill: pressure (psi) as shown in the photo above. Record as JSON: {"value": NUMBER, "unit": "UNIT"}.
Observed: {"value": 375, "unit": "psi"}
